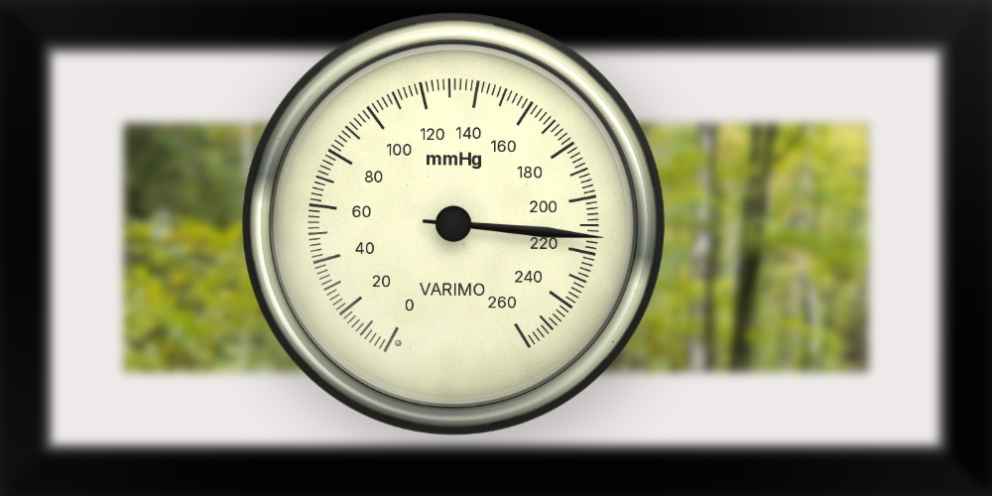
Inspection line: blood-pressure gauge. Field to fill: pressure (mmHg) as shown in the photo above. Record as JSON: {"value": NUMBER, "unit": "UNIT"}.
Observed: {"value": 214, "unit": "mmHg"}
